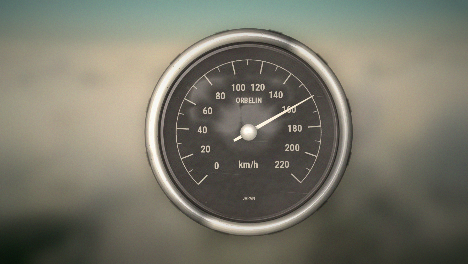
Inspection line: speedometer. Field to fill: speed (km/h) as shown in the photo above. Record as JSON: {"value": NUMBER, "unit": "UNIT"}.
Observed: {"value": 160, "unit": "km/h"}
